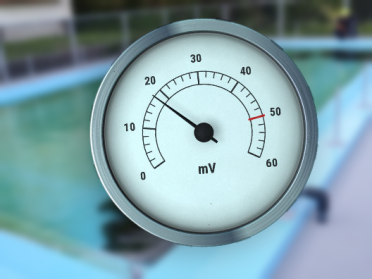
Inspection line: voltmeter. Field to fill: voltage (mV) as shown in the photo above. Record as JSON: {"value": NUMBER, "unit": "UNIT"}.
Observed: {"value": 18, "unit": "mV"}
